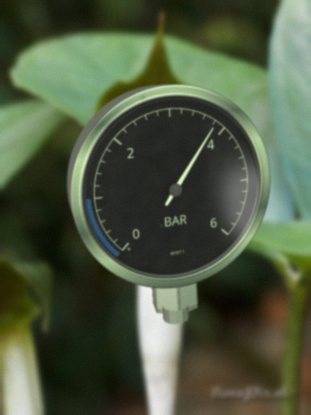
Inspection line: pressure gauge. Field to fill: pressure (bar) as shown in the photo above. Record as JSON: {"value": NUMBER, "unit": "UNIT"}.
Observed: {"value": 3.8, "unit": "bar"}
